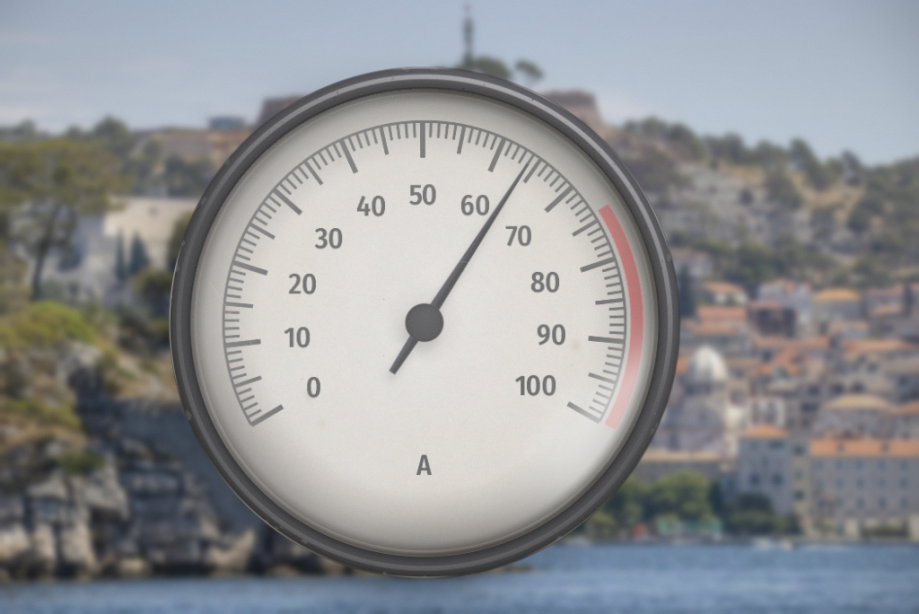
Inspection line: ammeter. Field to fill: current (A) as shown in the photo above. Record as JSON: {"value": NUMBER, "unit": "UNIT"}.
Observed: {"value": 64, "unit": "A"}
